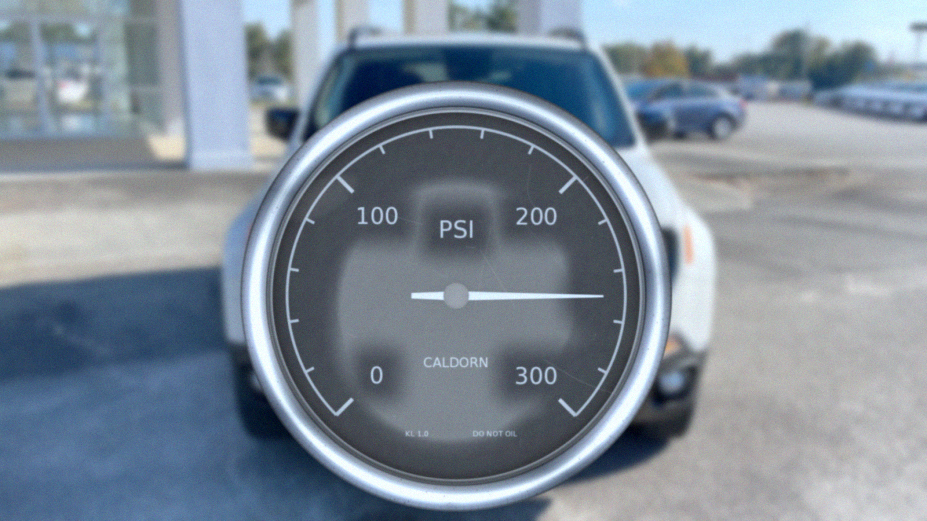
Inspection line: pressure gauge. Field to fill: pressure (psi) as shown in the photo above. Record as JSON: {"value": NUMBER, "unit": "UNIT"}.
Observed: {"value": 250, "unit": "psi"}
